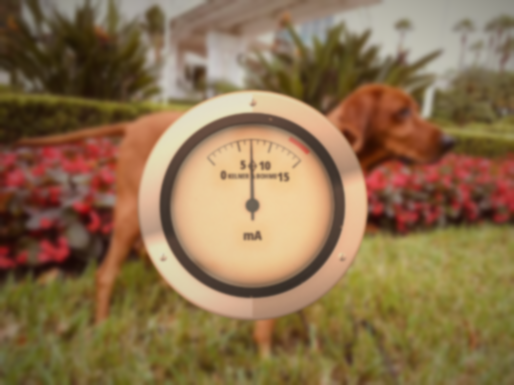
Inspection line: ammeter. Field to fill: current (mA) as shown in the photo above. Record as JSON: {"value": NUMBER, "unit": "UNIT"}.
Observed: {"value": 7, "unit": "mA"}
